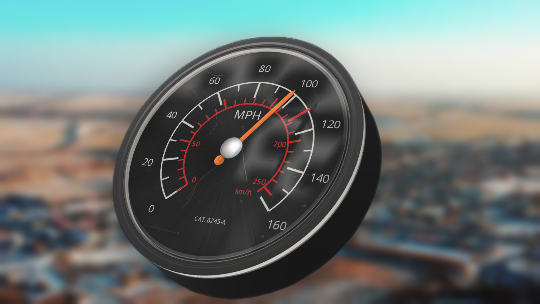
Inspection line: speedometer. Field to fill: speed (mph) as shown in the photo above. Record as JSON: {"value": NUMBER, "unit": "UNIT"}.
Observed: {"value": 100, "unit": "mph"}
